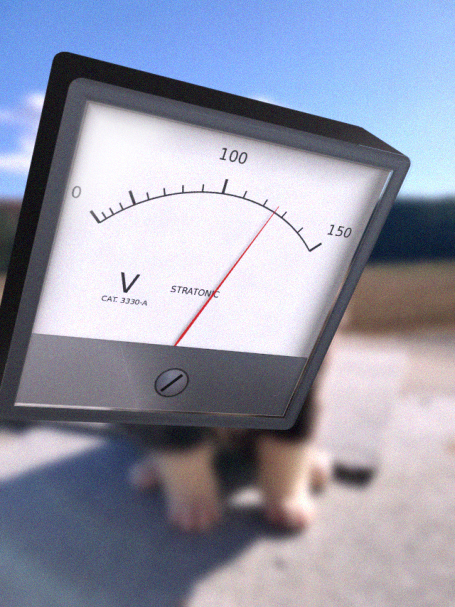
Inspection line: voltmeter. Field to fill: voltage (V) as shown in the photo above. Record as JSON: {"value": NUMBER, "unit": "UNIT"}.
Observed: {"value": 125, "unit": "V"}
